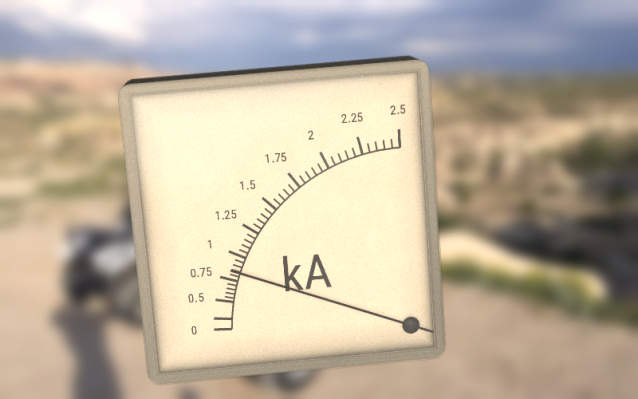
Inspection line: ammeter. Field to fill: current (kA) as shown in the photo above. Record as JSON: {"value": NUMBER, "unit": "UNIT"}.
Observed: {"value": 0.85, "unit": "kA"}
